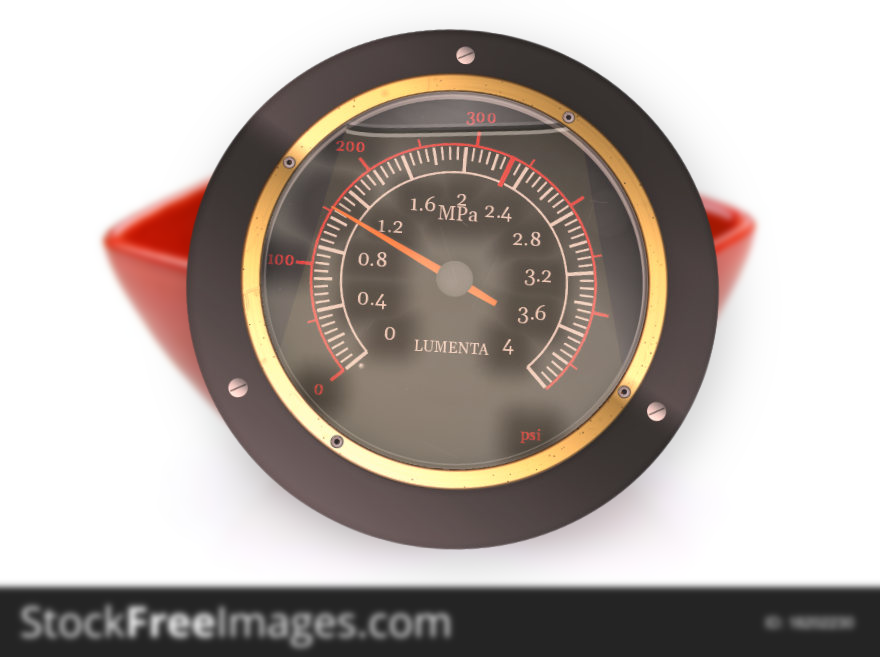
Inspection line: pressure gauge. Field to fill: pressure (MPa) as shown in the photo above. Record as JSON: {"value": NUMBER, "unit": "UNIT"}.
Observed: {"value": 1.05, "unit": "MPa"}
